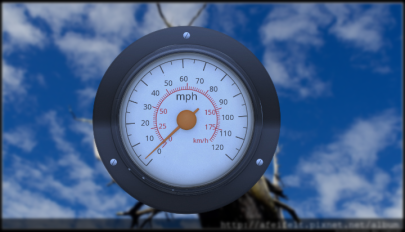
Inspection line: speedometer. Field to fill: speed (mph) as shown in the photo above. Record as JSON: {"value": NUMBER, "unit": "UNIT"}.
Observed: {"value": 2.5, "unit": "mph"}
